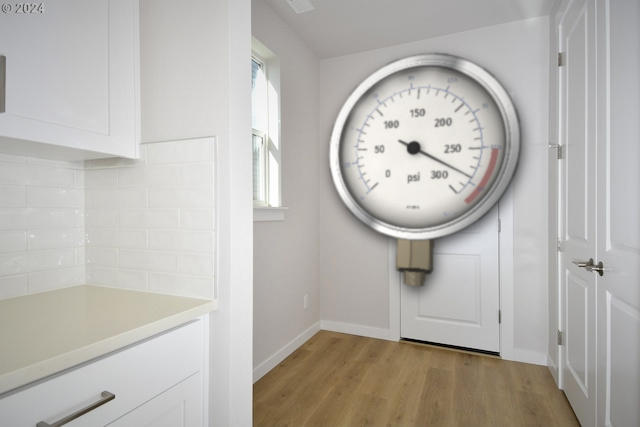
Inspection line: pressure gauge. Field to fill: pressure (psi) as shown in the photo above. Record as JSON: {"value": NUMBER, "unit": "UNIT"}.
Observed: {"value": 280, "unit": "psi"}
